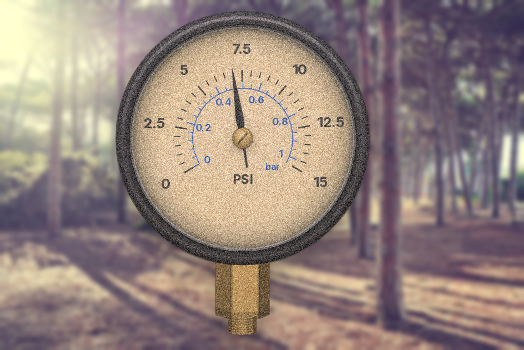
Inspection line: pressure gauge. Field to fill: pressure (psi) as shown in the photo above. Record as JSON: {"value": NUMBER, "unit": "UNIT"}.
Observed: {"value": 7, "unit": "psi"}
